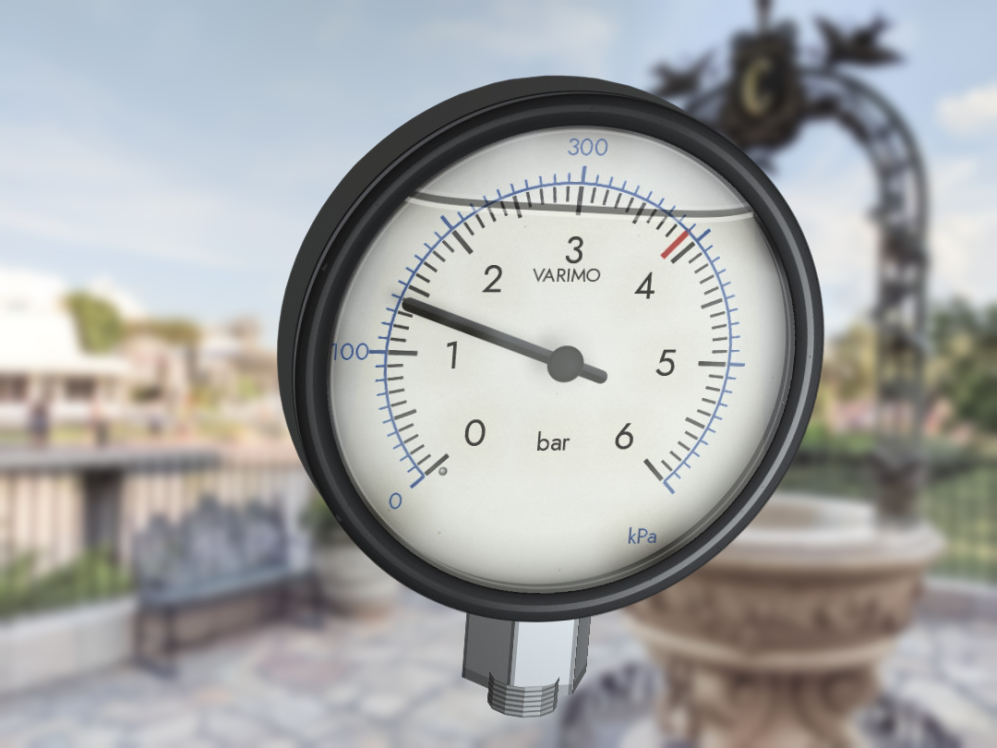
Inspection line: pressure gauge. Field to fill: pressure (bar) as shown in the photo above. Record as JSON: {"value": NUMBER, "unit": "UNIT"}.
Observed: {"value": 1.4, "unit": "bar"}
